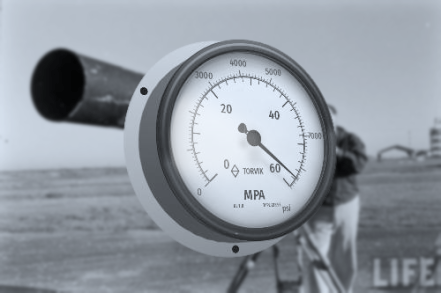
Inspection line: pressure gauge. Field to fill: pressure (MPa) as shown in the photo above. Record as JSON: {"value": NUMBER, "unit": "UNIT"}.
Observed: {"value": 58, "unit": "MPa"}
